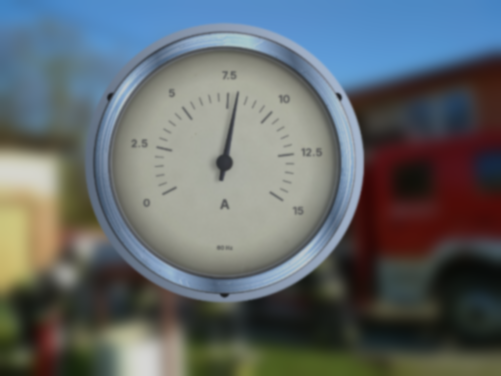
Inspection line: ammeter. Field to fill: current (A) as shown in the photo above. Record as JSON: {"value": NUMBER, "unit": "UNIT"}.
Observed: {"value": 8, "unit": "A"}
